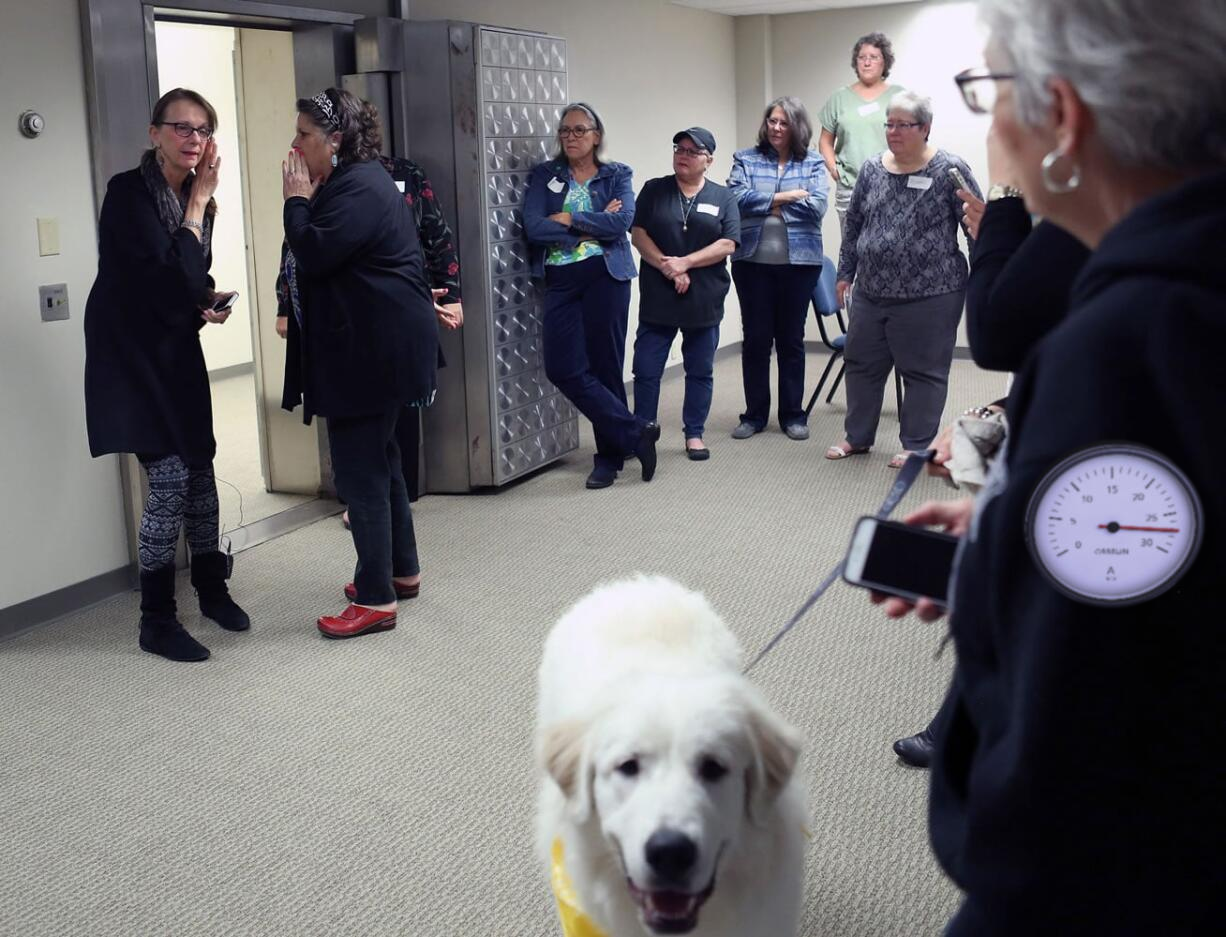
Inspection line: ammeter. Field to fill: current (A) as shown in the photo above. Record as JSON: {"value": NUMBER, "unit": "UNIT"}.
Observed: {"value": 27, "unit": "A"}
